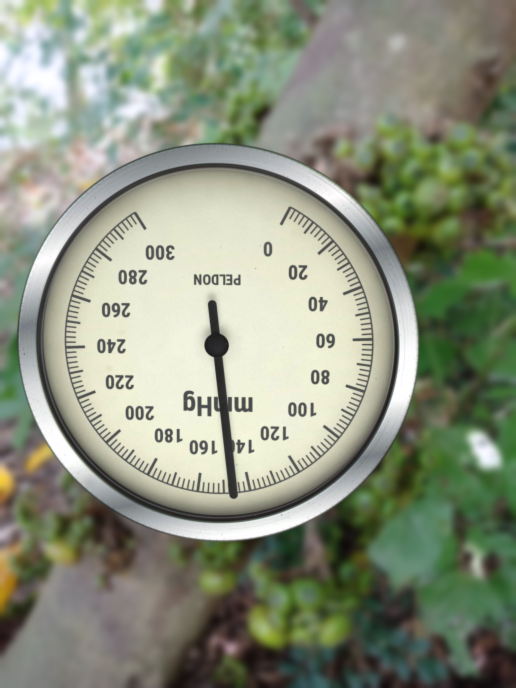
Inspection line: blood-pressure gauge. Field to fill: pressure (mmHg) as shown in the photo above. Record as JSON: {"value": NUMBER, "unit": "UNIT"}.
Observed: {"value": 146, "unit": "mmHg"}
